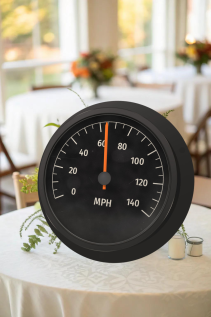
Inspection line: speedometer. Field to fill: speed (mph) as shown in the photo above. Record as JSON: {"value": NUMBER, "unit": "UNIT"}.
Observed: {"value": 65, "unit": "mph"}
